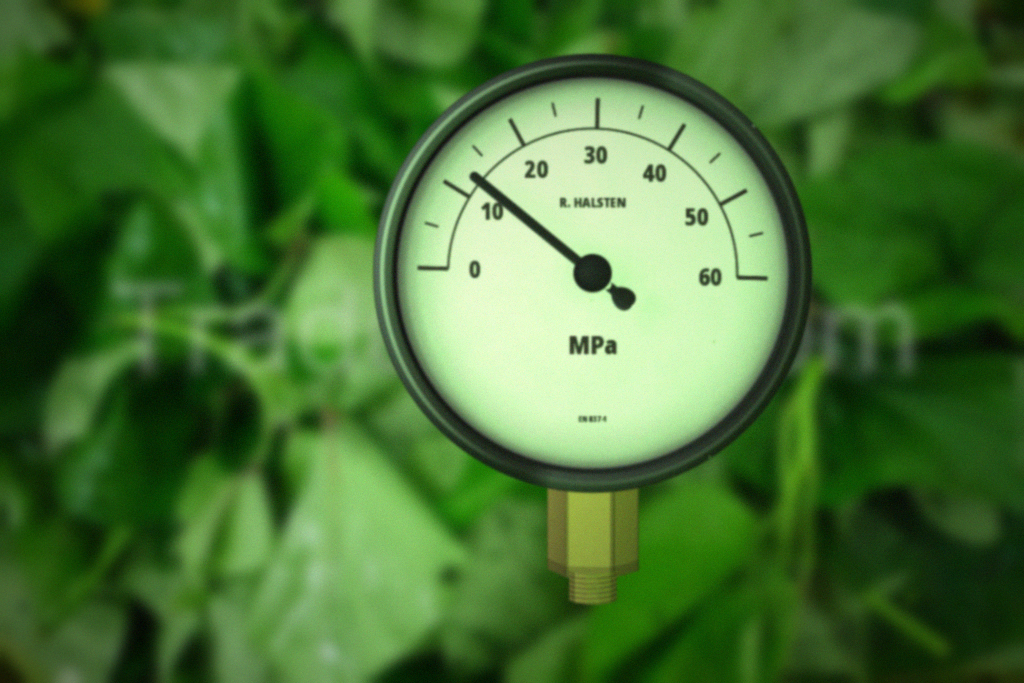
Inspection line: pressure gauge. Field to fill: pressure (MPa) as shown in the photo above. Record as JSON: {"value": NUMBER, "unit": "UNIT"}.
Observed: {"value": 12.5, "unit": "MPa"}
